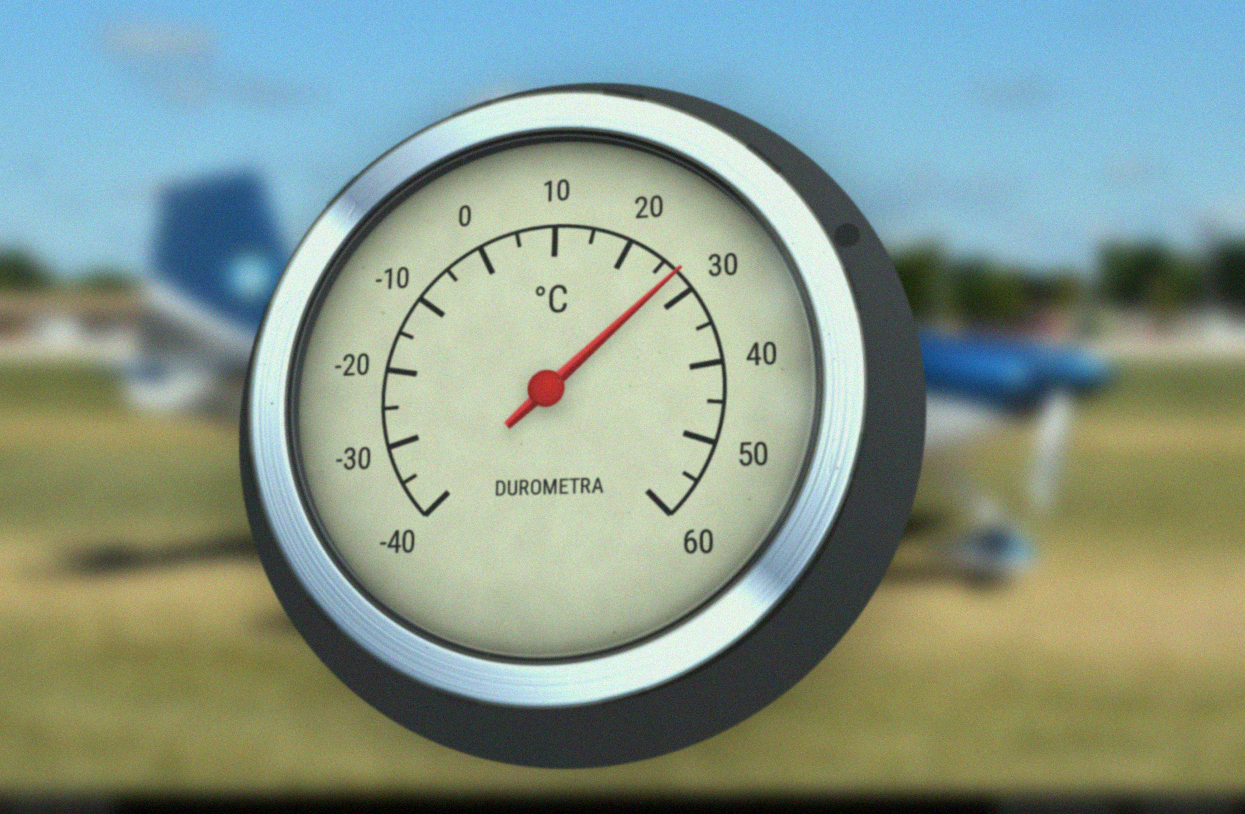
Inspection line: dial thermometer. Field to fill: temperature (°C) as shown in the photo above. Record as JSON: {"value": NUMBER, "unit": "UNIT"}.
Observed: {"value": 27.5, "unit": "°C"}
